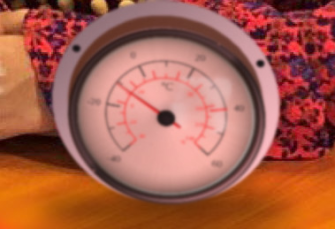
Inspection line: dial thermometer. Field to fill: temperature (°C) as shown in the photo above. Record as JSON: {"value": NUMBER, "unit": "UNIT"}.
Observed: {"value": -10, "unit": "°C"}
